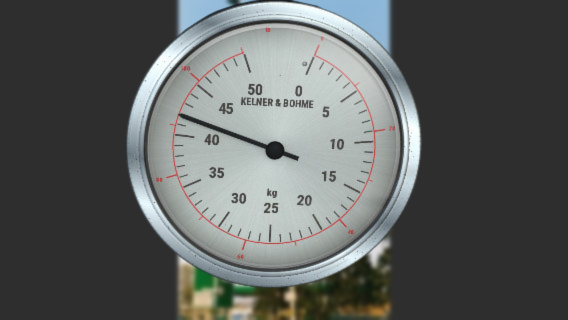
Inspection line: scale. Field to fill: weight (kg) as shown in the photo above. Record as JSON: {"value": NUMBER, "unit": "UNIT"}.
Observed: {"value": 42, "unit": "kg"}
